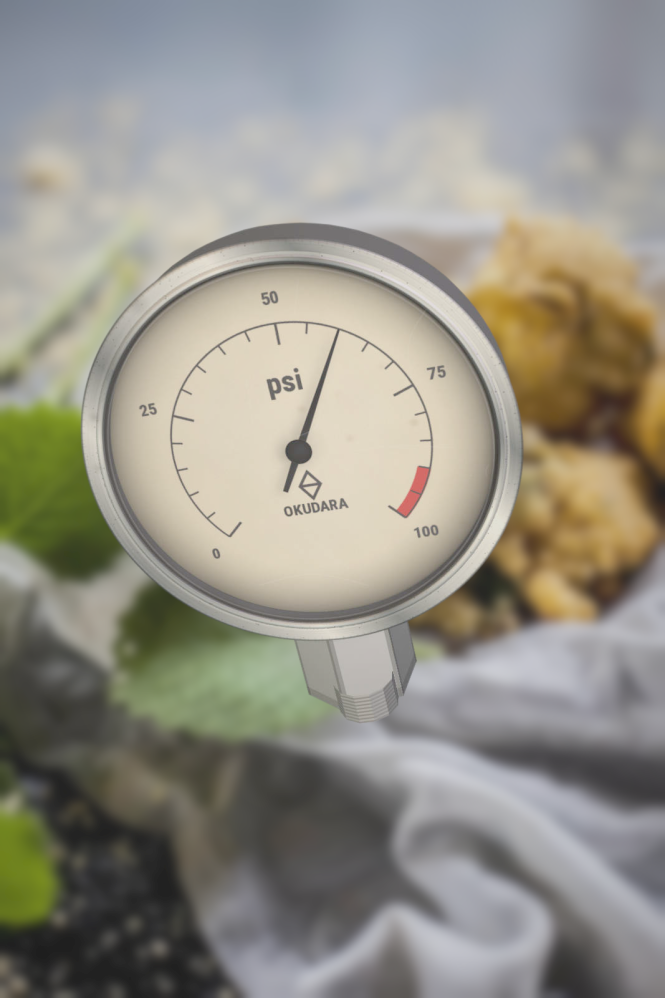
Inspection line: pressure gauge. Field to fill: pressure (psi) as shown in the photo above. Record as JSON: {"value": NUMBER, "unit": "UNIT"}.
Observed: {"value": 60, "unit": "psi"}
